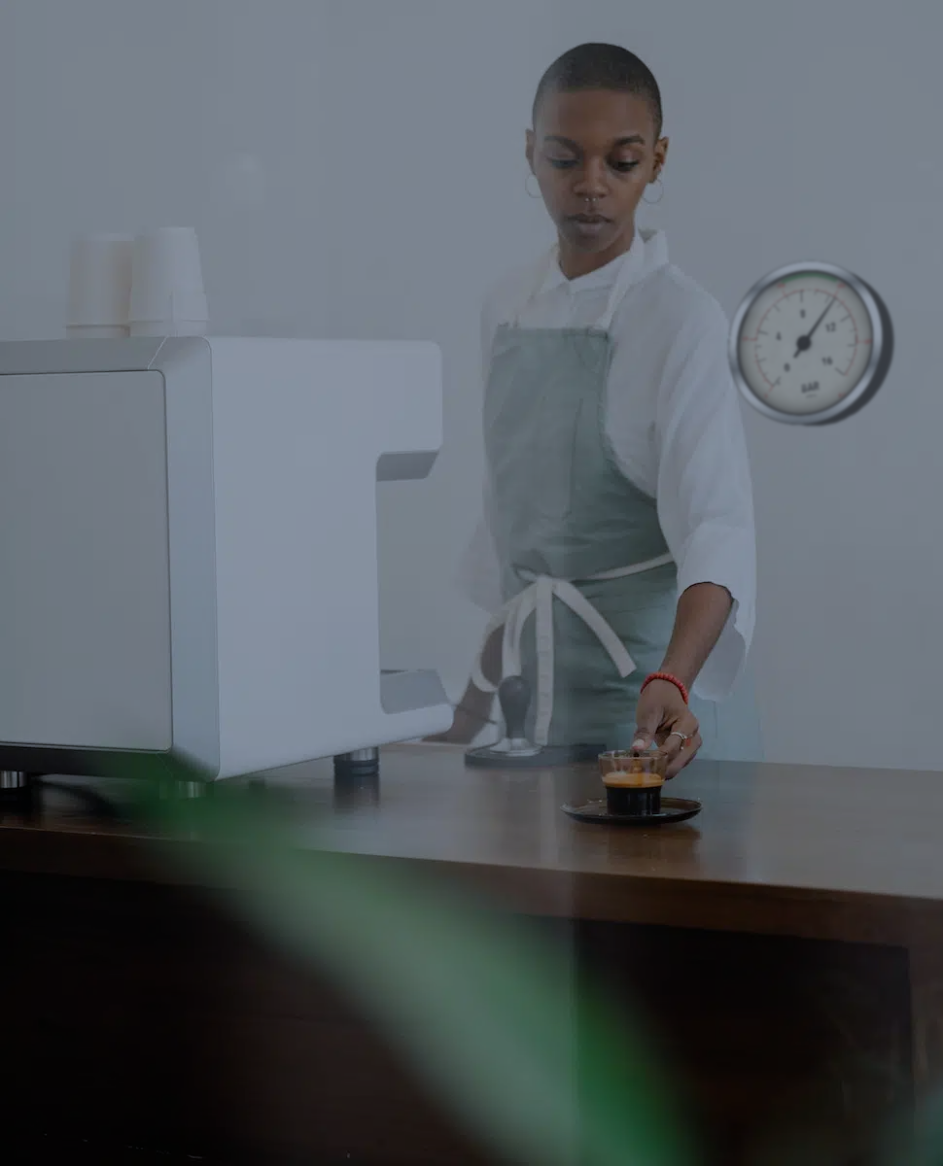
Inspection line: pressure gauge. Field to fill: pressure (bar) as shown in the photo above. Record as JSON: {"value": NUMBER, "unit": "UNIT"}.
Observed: {"value": 10.5, "unit": "bar"}
